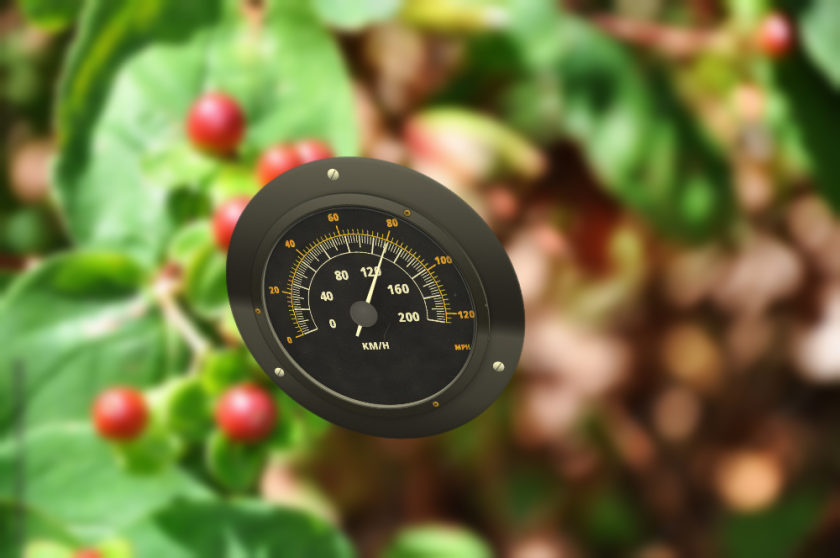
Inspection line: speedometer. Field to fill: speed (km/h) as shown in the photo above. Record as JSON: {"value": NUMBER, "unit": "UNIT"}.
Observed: {"value": 130, "unit": "km/h"}
